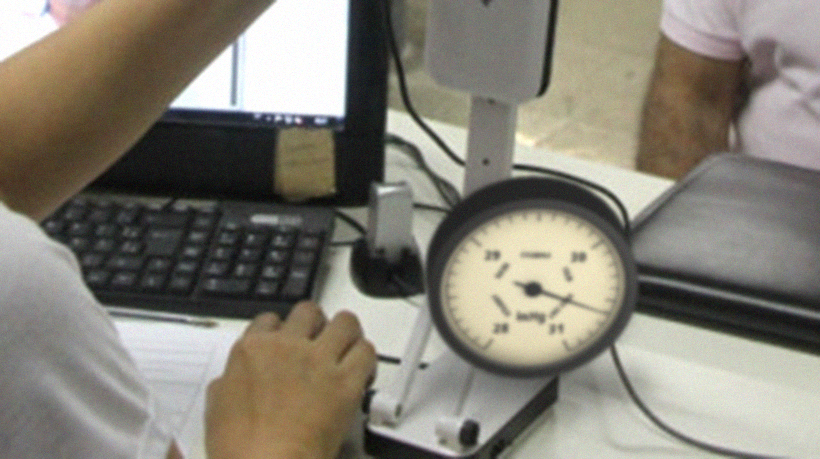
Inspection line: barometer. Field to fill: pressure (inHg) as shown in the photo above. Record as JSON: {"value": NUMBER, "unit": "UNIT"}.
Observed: {"value": 30.6, "unit": "inHg"}
